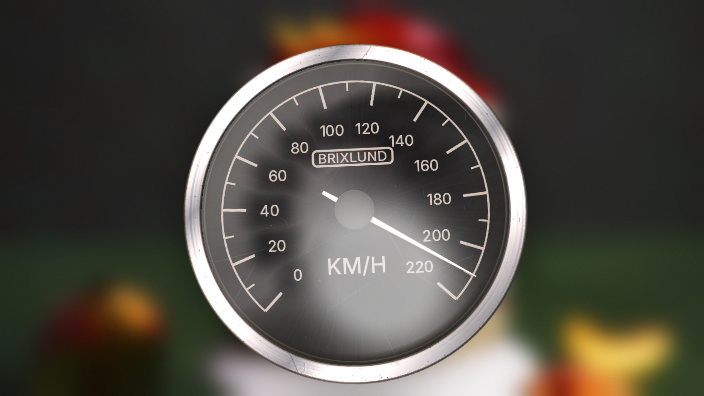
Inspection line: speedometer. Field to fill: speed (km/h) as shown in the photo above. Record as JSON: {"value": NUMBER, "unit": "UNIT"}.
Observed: {"value": 210, "unit": "km/h"}
